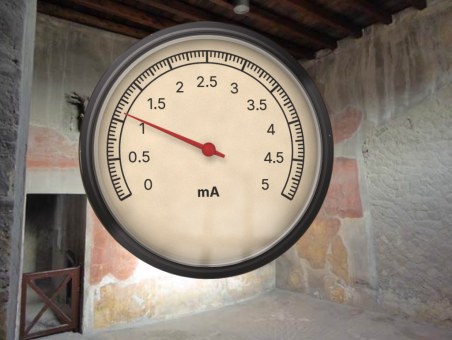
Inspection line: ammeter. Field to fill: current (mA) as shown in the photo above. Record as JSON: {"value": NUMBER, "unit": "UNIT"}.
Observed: {"value": 1.1, "unit": "mA"}
